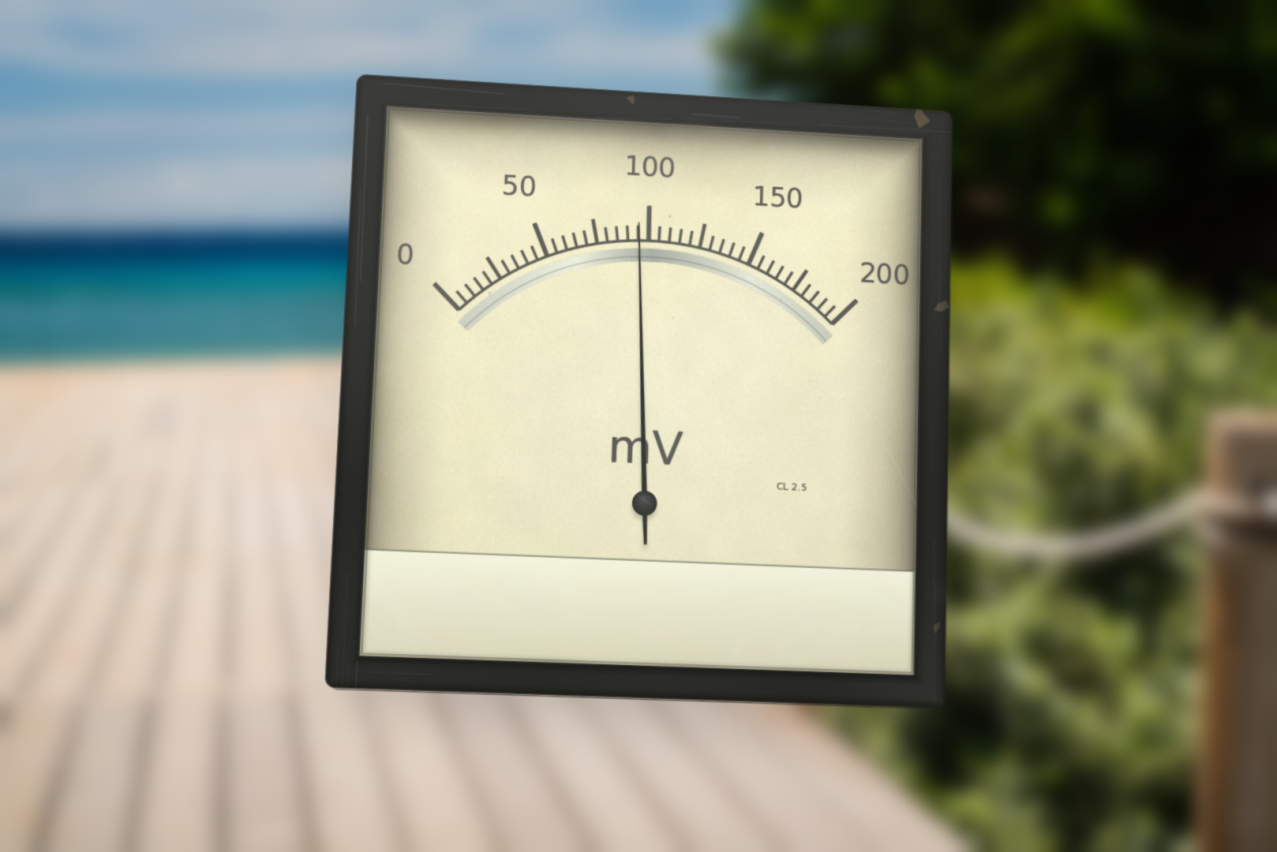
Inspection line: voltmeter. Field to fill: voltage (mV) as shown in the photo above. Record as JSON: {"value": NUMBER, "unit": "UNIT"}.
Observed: {"value": 95, "unit": "mV"}
